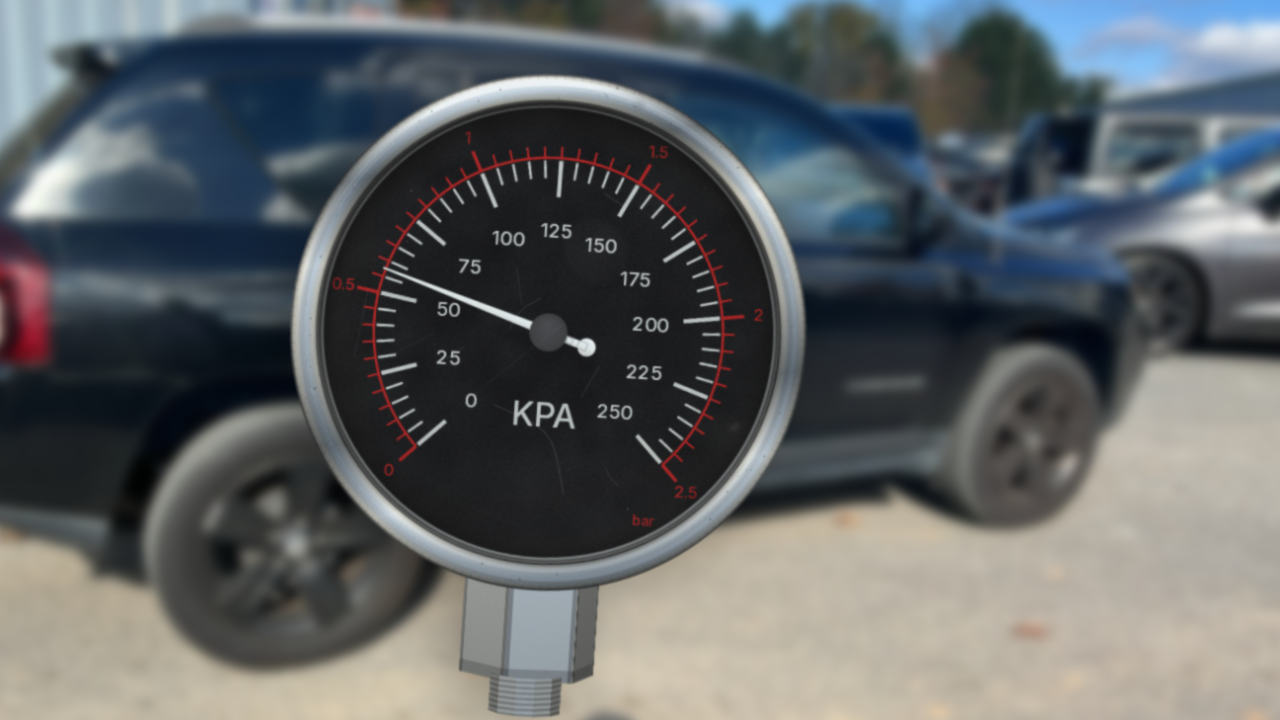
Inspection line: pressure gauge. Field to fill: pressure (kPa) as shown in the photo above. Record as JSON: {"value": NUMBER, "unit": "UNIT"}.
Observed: {"value": 57.5, "unit": "kPa"}
